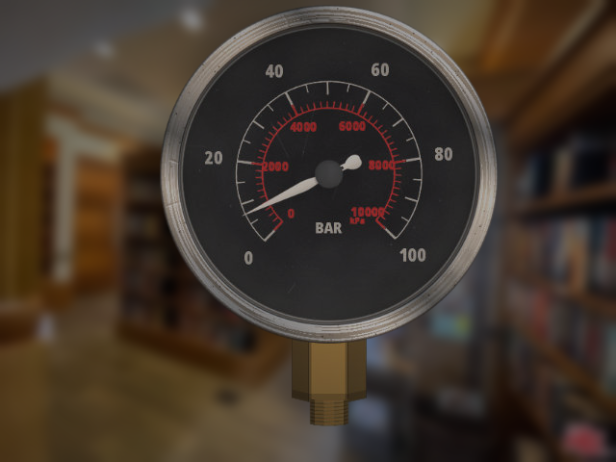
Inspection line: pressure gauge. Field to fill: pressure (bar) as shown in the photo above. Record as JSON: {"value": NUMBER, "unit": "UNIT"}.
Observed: {"value": 7.5, "unit": "bar"}
